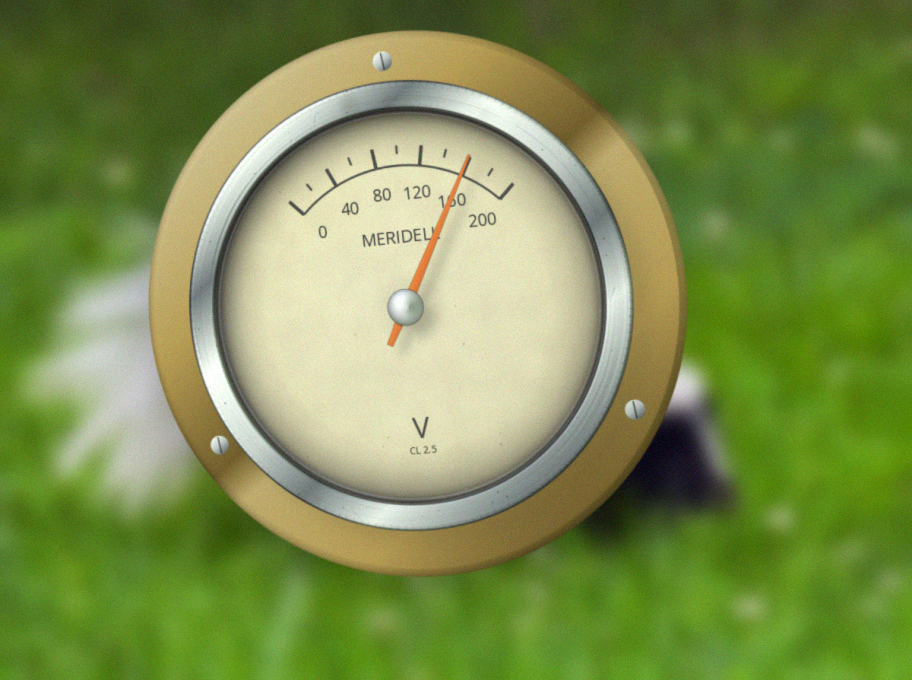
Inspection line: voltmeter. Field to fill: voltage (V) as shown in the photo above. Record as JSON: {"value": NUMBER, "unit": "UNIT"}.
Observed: {"value": 160, "unit": "V"}
